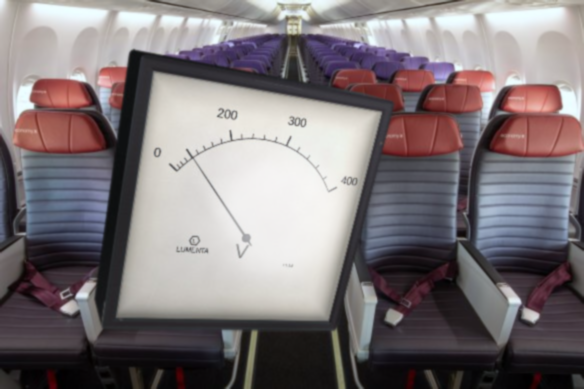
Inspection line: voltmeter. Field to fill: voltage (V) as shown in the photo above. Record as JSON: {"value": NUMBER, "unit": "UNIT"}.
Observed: {"value": 100, "unit": "V"}
